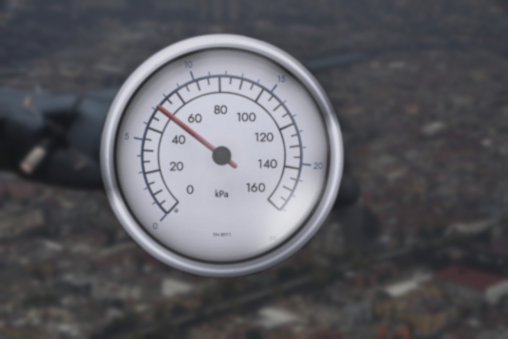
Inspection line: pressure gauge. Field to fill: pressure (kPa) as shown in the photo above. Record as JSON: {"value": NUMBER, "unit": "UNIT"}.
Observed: {"value": 50, "unit": "kPa"}
